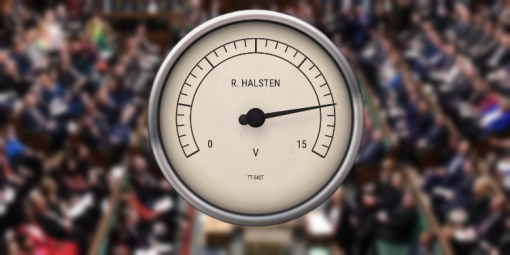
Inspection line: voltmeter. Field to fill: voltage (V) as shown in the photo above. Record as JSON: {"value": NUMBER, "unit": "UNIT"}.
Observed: {"value": 12.5, "unit": "V"}
